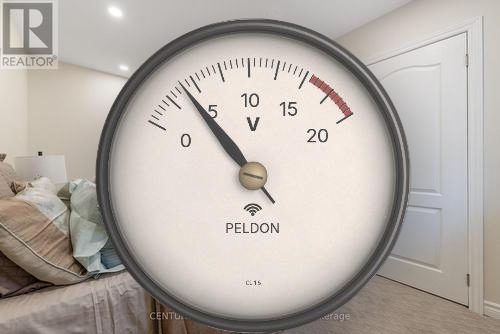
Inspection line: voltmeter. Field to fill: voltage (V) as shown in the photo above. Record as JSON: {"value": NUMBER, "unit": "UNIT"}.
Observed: {"value": 4, "unit": "V"}
